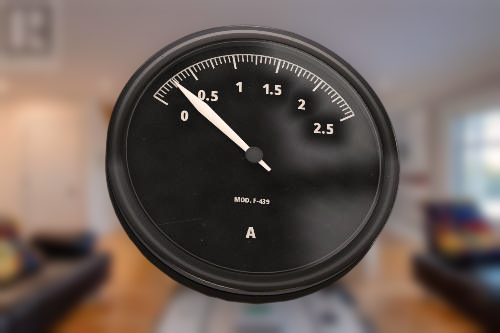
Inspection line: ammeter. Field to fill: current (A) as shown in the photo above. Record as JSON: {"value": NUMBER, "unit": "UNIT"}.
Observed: {"value": 0.25, "unit": "A"}
